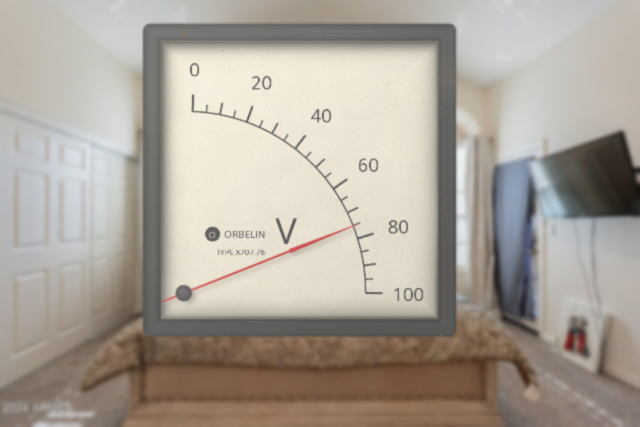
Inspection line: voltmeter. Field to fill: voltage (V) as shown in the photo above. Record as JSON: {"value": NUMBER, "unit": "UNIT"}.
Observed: {"value": 75, "unit": "V"}
